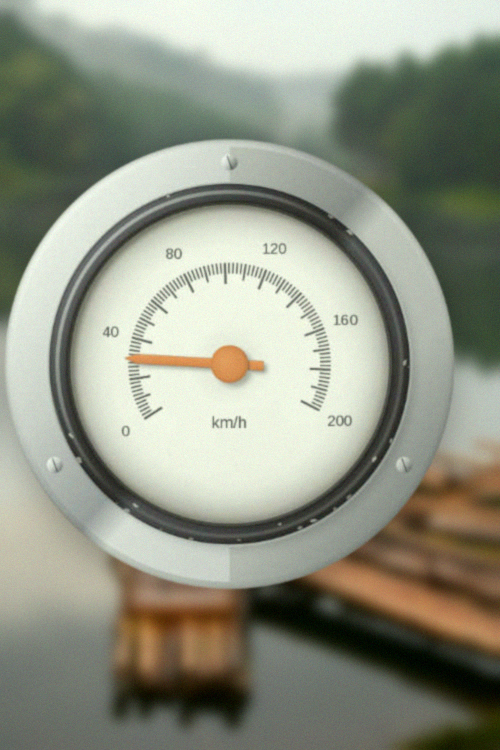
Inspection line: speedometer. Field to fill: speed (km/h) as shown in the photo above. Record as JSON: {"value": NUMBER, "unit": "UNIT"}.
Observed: {"value": 30, "unit": "km/h"}
